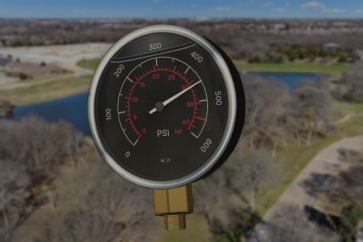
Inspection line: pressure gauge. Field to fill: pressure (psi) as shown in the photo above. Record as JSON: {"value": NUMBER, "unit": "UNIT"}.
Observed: {"value": 450, "unit": "psi"}
